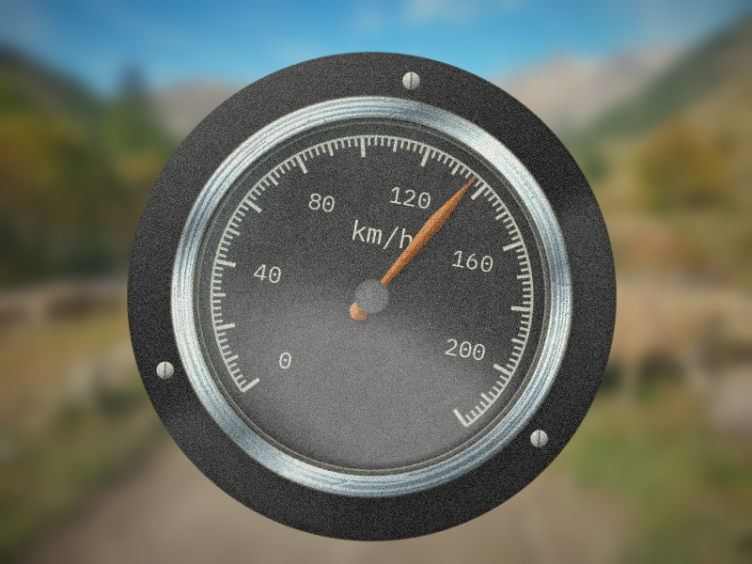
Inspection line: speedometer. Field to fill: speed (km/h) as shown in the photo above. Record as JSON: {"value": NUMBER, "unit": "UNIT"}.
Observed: {"value": 136, "unit": "km/h"}
